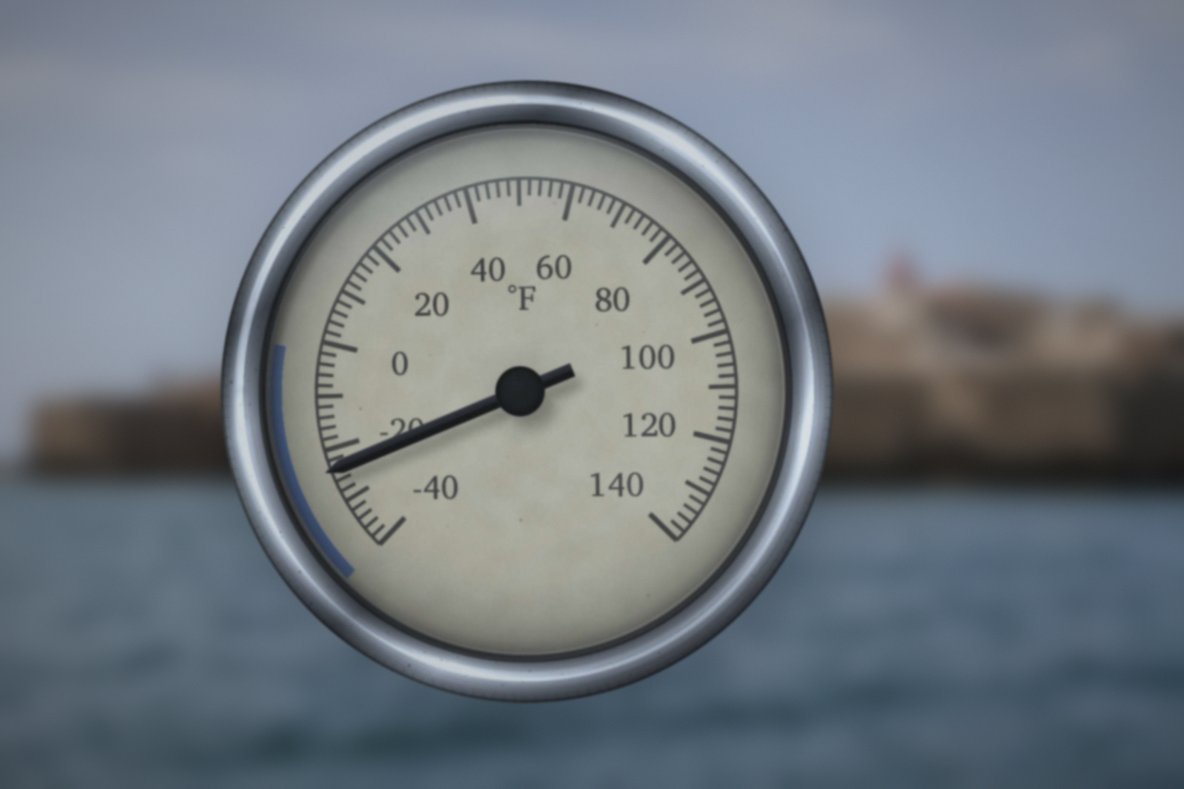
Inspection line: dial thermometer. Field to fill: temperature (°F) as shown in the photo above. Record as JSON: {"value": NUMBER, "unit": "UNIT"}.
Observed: {"value": -24, "unit": "°F"}
